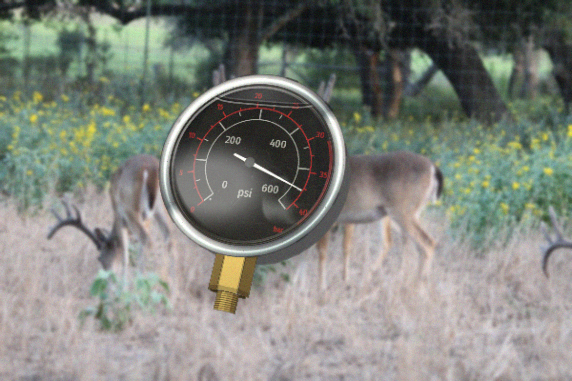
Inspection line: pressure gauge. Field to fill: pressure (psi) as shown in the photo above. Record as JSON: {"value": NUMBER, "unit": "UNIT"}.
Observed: {"value": 550, "unit": "psi"}
